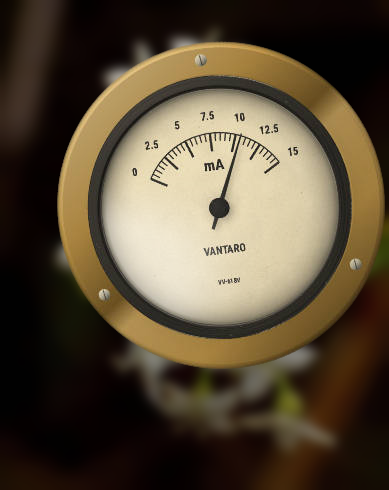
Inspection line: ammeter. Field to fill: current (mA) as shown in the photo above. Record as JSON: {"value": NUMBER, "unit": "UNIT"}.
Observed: {"value": 10.5, "unit": "mA"}
